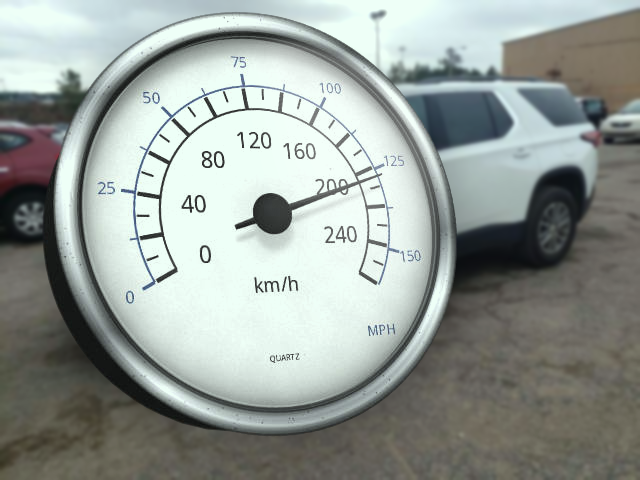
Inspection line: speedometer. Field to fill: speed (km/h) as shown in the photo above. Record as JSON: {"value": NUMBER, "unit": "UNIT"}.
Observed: {"value": 205, "unit": "km/h"}
